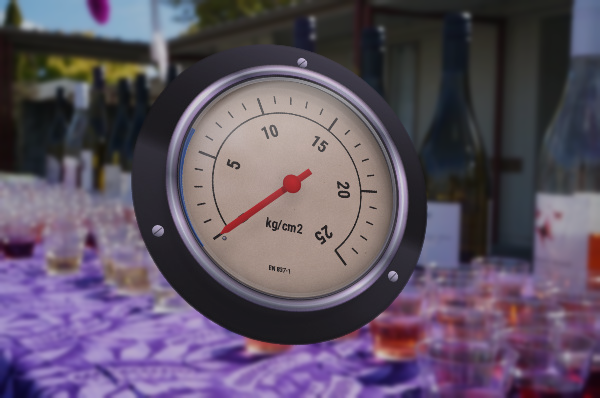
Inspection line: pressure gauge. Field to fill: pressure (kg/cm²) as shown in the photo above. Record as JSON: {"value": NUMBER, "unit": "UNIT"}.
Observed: {"value": 0, "unit": "kg/cm²"}
